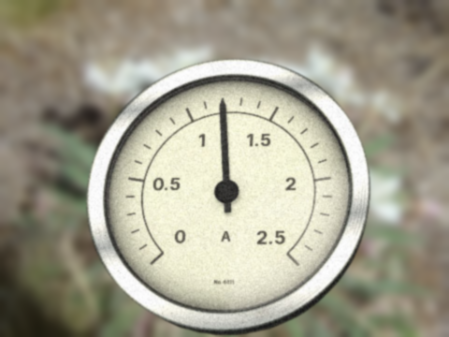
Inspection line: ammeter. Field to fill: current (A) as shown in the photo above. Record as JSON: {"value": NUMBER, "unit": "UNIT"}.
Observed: {"value": 1.2, "unit": "A"}
